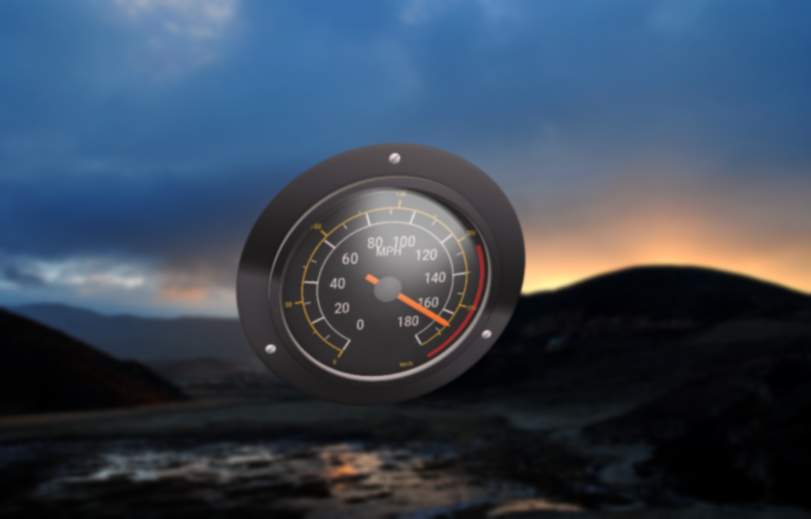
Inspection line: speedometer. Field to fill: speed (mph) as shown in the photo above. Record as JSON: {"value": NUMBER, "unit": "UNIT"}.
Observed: {"value": 165, "unit": "mph"}
